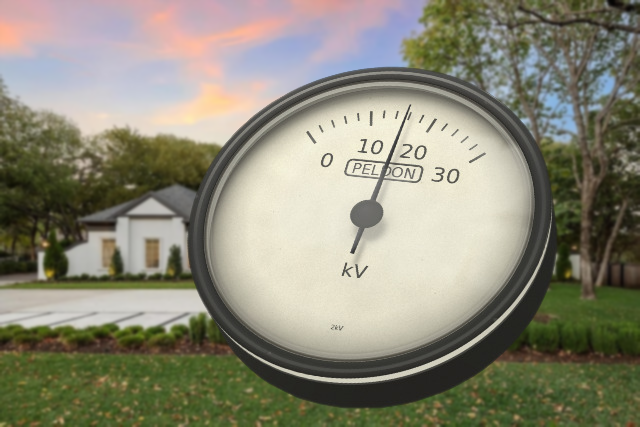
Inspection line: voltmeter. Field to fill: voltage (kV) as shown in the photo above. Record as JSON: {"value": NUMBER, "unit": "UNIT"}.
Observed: {"value": 16, "unit": "kV"}
